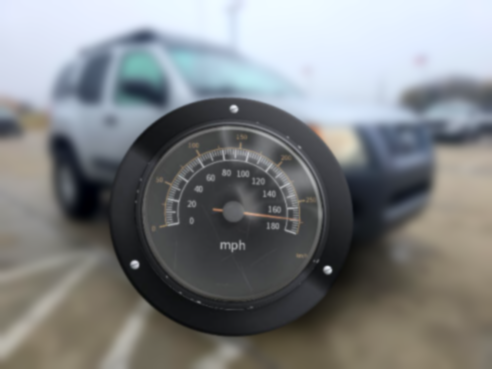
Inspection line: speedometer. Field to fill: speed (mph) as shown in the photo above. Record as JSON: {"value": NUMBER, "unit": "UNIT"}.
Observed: {"value": 170, "unit": "mph"}
